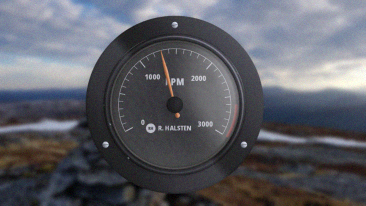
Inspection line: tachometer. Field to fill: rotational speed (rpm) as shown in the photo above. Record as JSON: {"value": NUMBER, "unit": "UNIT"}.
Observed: {"value": 1300, "unit": "rpm"}
